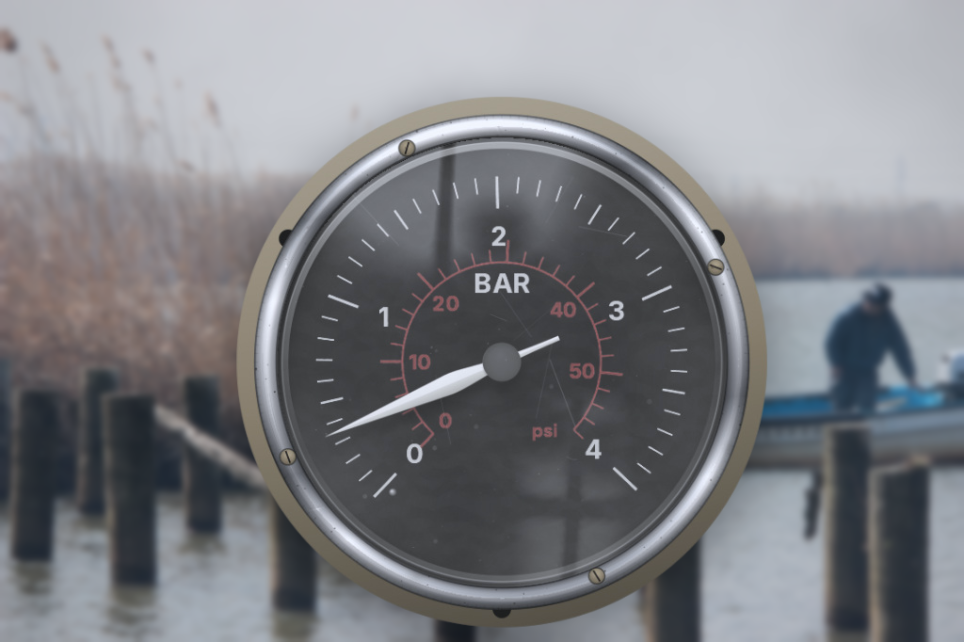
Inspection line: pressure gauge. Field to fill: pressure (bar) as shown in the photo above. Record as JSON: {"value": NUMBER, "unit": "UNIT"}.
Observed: {"value": 0.35, "unit": "bar"}
